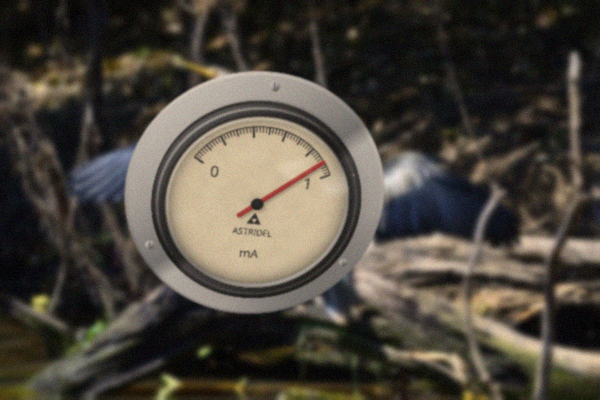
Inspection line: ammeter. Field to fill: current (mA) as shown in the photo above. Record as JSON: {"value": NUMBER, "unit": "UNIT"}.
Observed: {"value": 0.9, "unit": "mA"}
